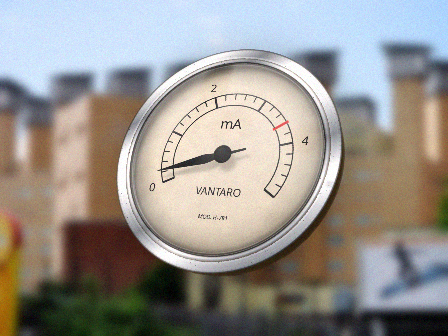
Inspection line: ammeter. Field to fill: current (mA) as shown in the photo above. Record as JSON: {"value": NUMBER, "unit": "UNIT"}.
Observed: {"value": 0.2, "unit": "mA"}
